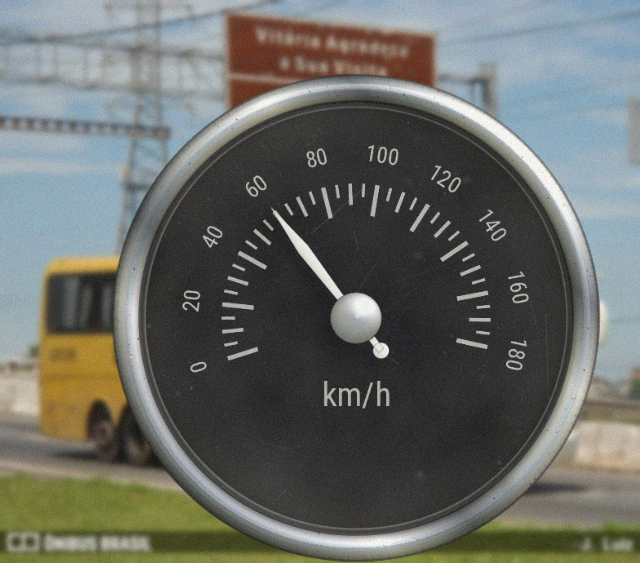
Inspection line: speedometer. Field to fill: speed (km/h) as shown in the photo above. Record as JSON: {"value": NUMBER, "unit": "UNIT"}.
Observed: {"value": 60, "unit": "km/h"}
